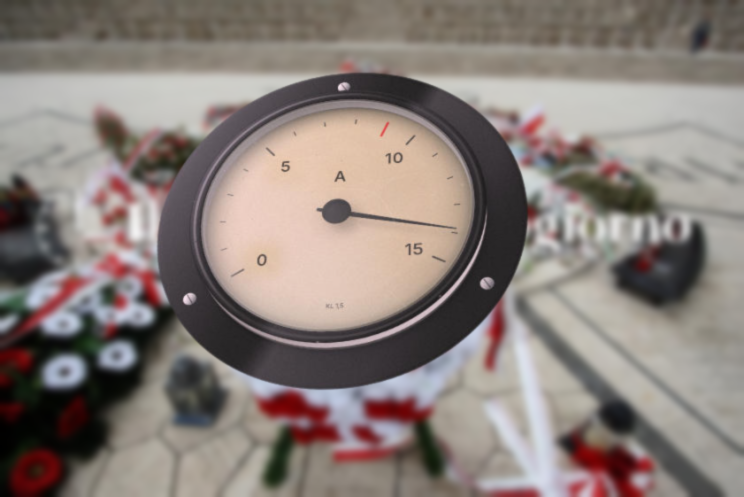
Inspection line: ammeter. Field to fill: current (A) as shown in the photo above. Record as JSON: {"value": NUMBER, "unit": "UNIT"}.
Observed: {"value": 14, "unit": "A"}
